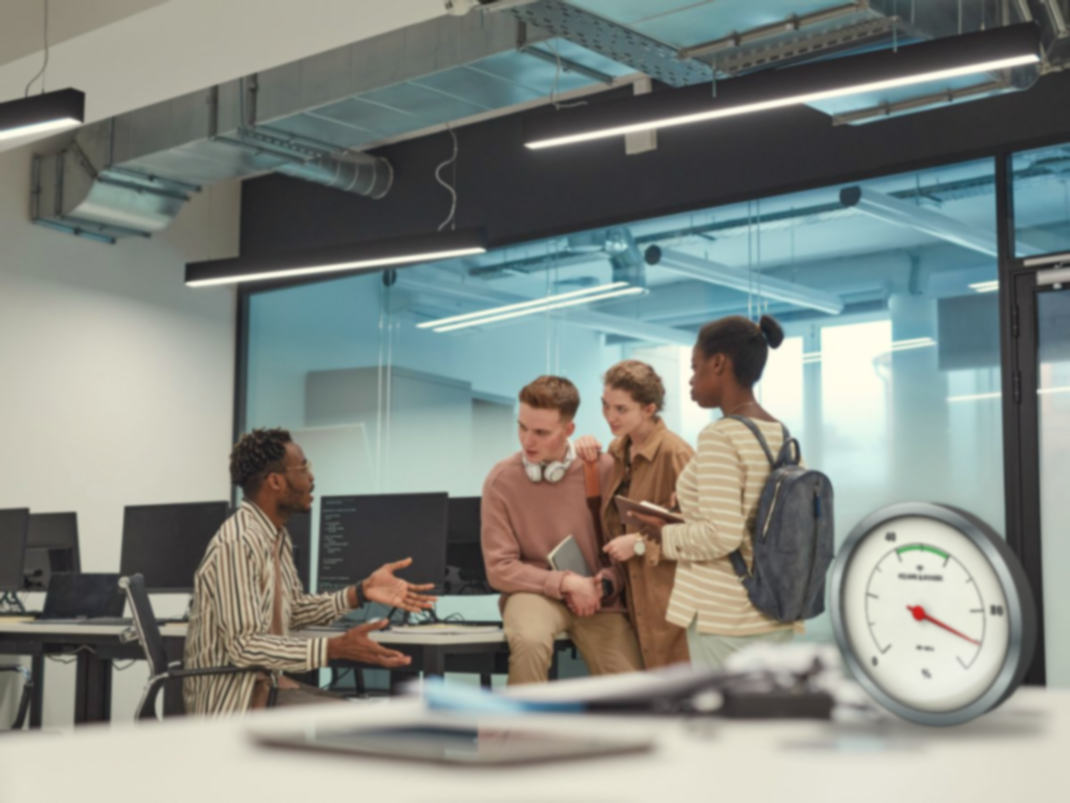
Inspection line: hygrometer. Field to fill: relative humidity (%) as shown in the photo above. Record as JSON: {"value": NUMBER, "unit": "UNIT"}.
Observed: {"value": 90, "unit": "%"}
